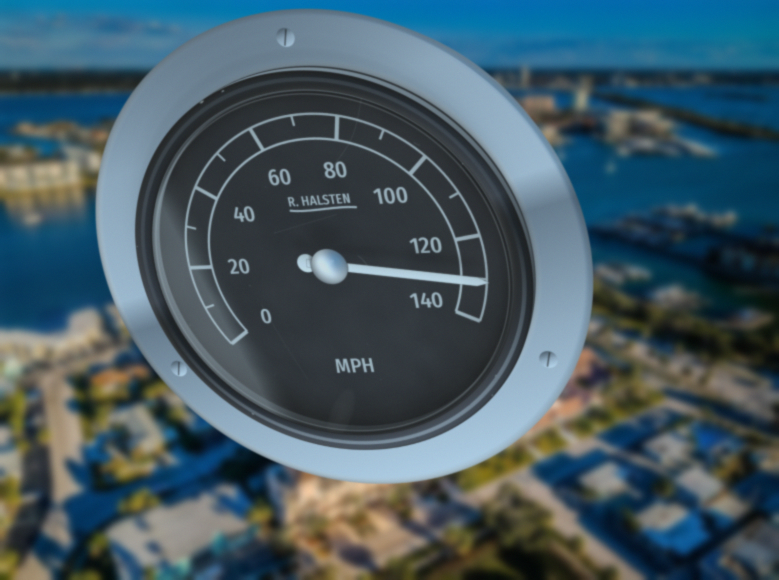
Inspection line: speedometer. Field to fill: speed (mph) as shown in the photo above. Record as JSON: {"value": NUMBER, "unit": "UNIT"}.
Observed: {"value": 130, "unit": "mph"}
